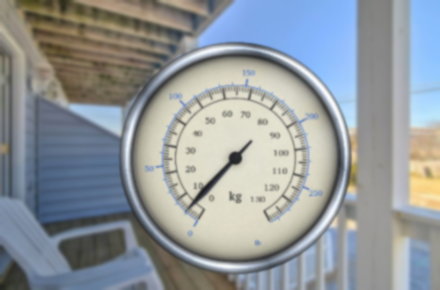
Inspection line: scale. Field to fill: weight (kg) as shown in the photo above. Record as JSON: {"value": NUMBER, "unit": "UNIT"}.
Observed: {"value": 5, "unit": "kg"}
